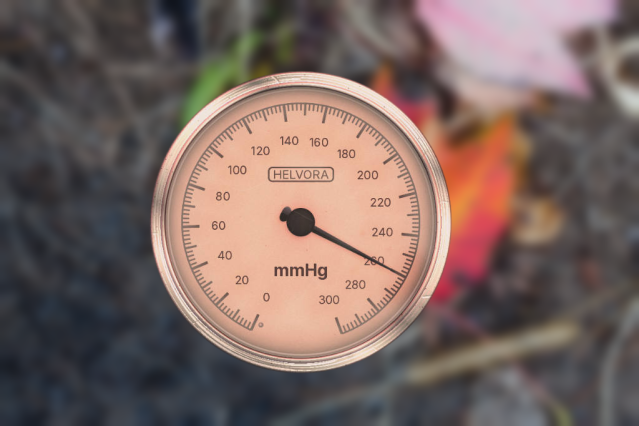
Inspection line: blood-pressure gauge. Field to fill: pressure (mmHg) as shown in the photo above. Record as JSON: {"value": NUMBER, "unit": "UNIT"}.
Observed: {"value": 260, "unit": "mmHg"}
